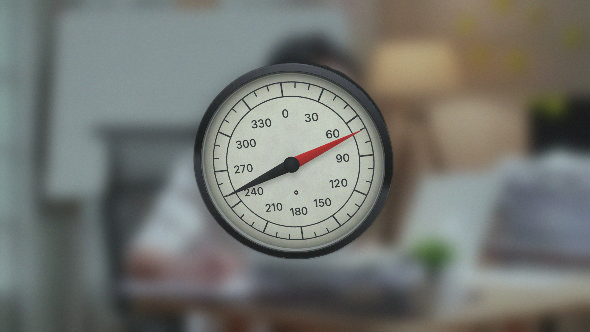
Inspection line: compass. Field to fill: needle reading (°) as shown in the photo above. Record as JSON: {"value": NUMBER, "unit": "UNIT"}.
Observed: {"value": 70, "unit": "°"}
